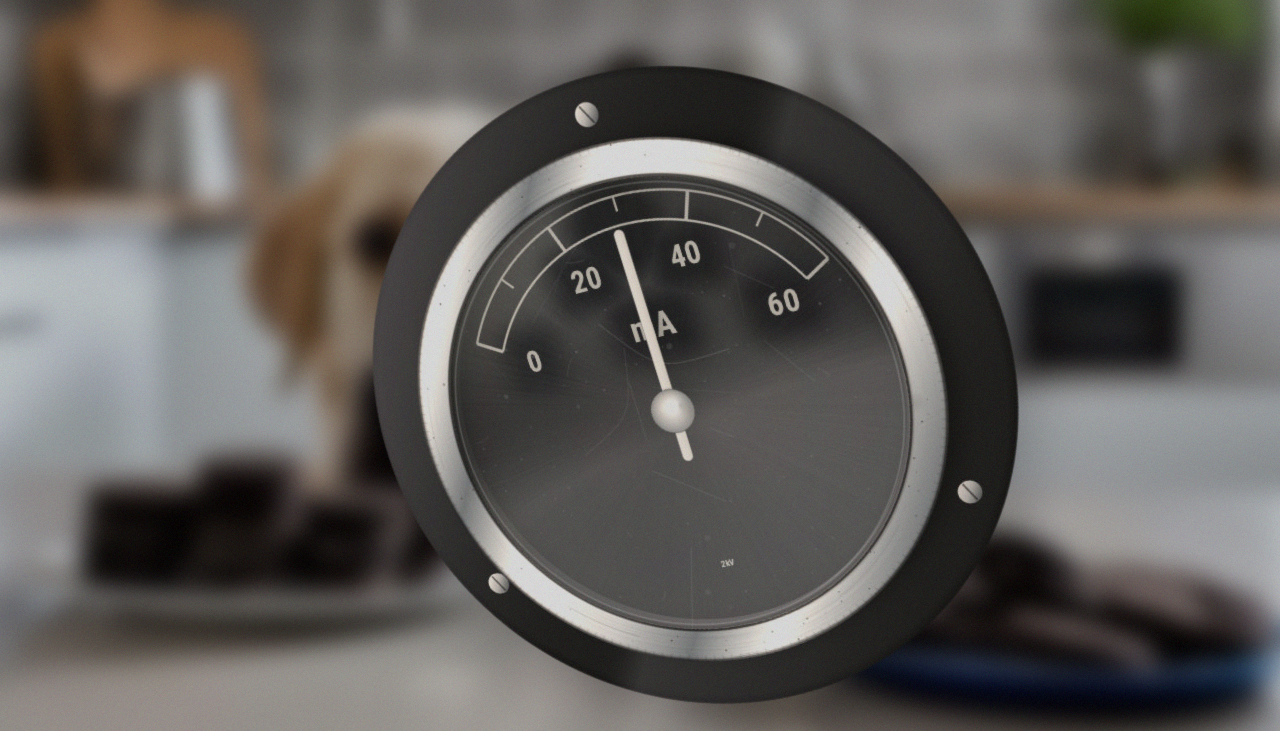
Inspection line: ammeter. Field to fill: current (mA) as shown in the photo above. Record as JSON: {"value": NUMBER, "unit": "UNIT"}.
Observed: {"value": 30, "unit": "mA"}
